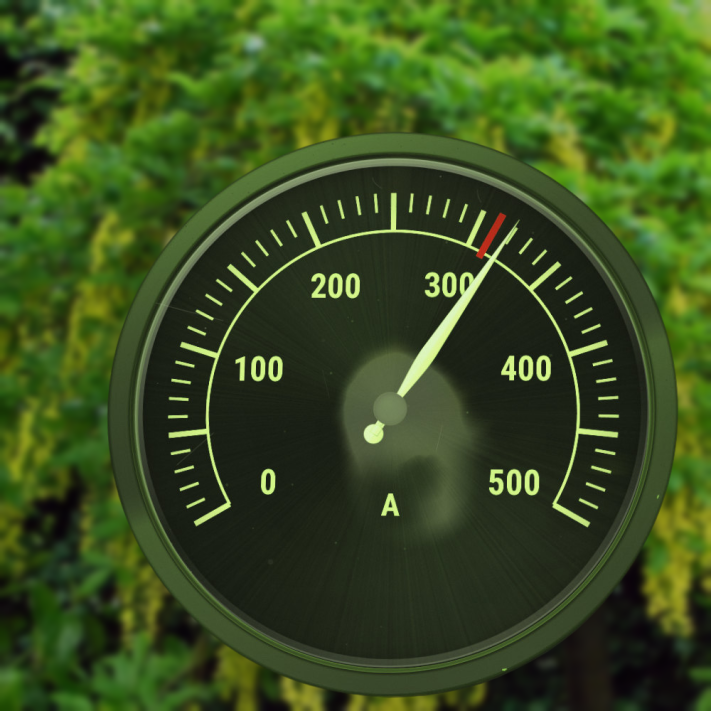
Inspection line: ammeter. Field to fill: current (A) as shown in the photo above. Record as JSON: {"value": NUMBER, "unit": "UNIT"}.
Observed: {"value": 320, "unit": "A"}
